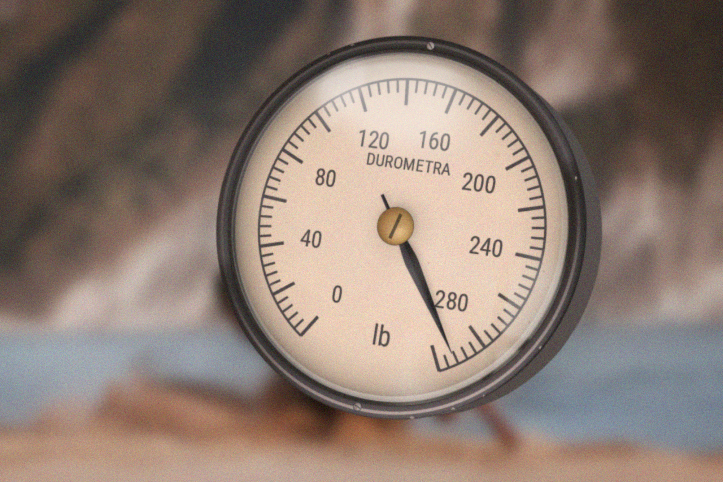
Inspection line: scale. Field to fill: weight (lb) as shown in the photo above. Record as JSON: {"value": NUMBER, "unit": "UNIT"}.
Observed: {"value": 292, "unit": "lb"}
